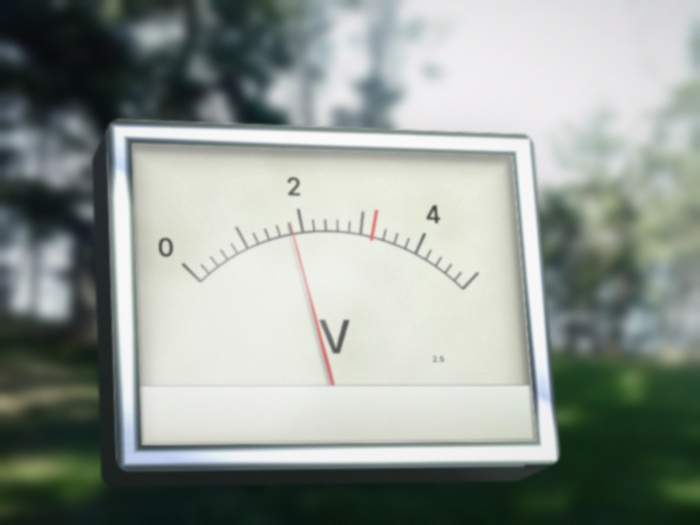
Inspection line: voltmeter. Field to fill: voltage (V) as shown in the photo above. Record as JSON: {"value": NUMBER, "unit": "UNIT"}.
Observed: {"value": 1.8, "unit": "V"}
